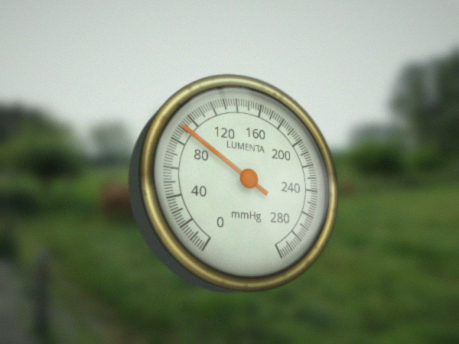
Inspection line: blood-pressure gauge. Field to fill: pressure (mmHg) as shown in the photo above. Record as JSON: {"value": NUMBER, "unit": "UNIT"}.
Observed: {"value": 90, "unit": "mmHg"}
